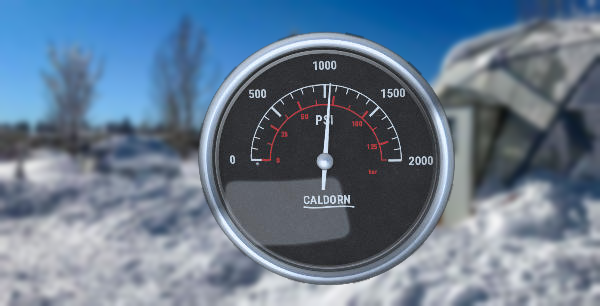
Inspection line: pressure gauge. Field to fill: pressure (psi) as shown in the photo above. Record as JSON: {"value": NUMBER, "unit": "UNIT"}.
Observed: {"value": 1050, "unit": "psi"}
